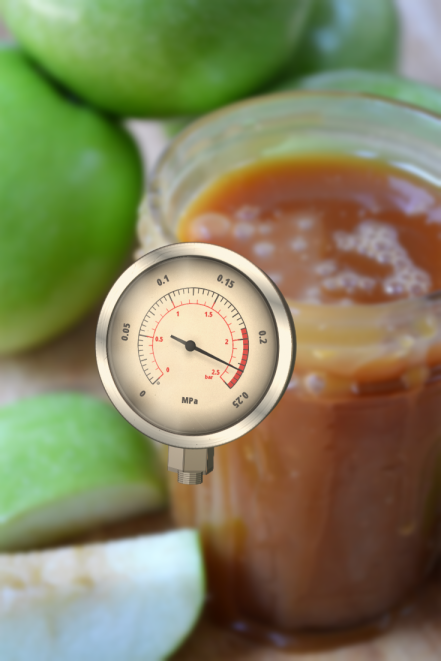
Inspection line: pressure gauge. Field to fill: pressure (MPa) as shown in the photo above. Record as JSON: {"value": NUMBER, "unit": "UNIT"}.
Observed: {"value": 0.23, "unit": "MPa"}
